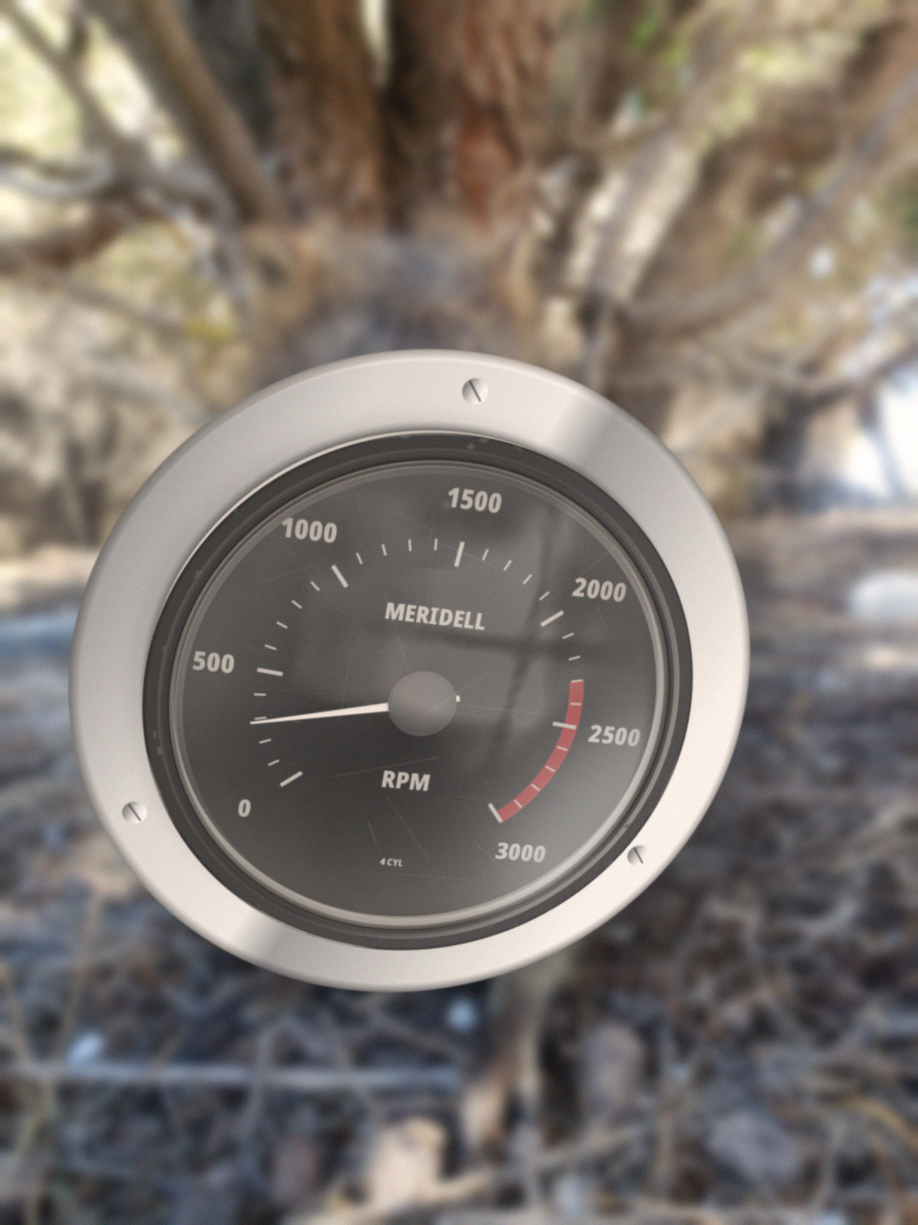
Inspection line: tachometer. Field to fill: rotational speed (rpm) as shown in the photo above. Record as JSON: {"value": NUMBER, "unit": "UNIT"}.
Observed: {"value": 300, "unit": "rpm"}
